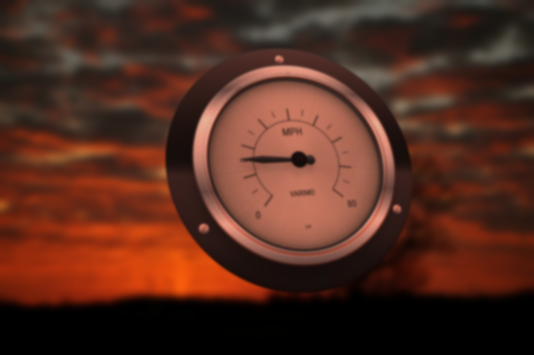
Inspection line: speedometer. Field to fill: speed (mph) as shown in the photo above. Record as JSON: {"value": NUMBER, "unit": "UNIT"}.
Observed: {"value": 15, "unit": "mph"}
